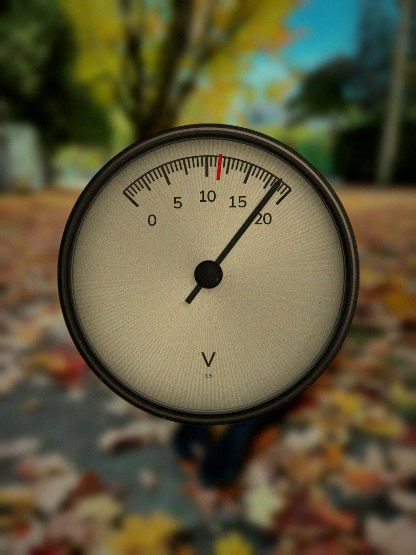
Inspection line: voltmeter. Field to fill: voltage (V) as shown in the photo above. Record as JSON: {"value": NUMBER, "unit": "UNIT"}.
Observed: {"value": 18.5, "unit": "V"}
